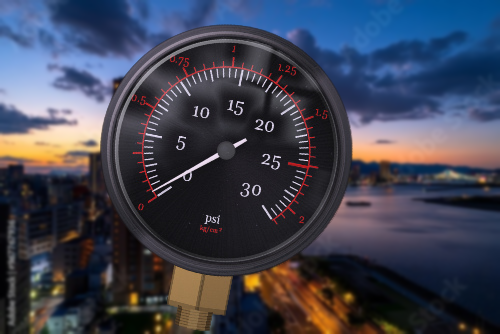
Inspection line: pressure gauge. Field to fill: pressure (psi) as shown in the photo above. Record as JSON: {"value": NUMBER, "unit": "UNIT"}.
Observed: {"value": 0.5, "unit": "psi"}
